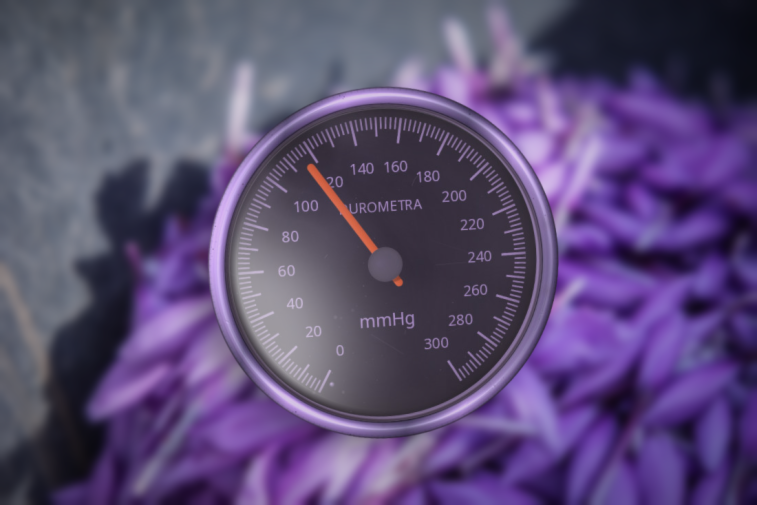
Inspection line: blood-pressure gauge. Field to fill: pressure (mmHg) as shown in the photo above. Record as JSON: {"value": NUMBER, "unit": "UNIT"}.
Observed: {"value": 116, "unit": "mmHg"}
